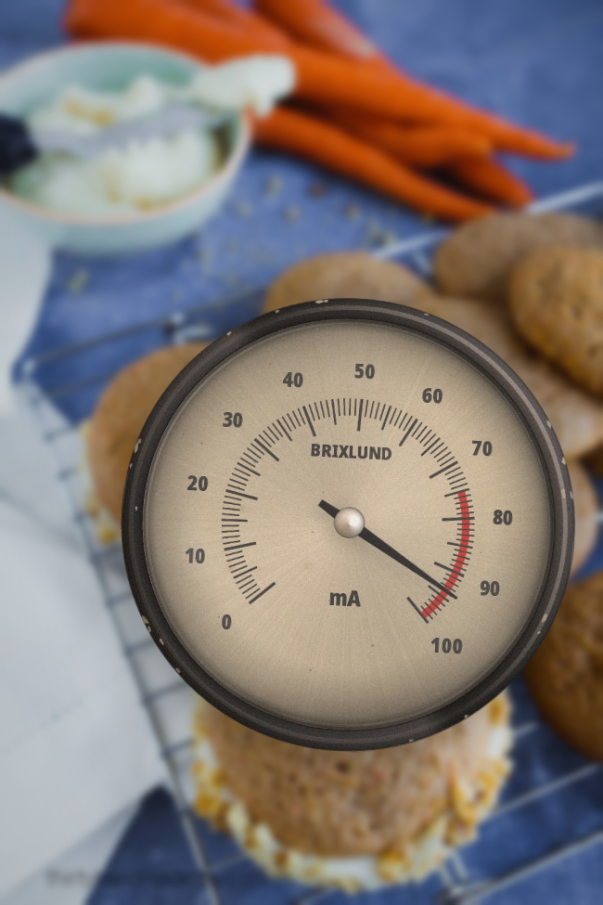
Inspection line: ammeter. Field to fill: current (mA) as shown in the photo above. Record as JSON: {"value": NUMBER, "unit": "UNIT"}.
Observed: {"value": 94, "unit": "mA"}
